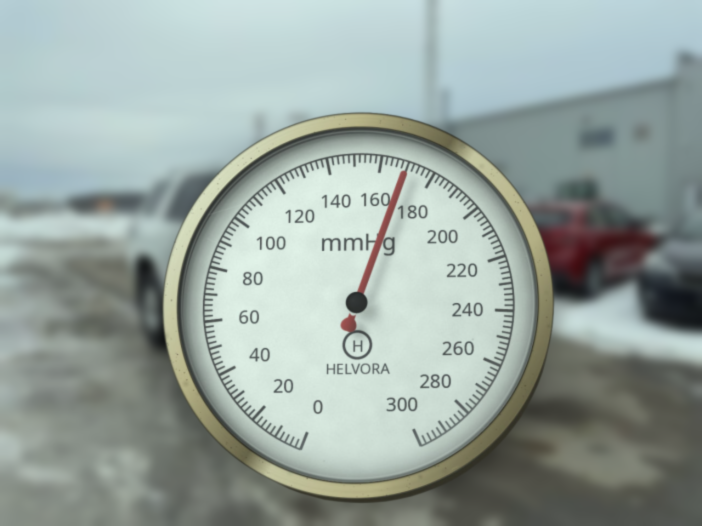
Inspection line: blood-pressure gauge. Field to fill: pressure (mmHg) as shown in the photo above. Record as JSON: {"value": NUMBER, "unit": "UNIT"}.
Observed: {"value": 170, "unit": "mmHg"}
